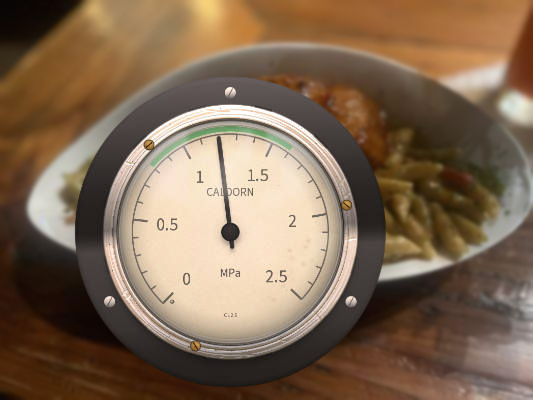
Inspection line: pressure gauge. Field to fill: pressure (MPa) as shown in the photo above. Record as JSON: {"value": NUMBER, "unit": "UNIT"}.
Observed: {"value": 1.2, "unit": "MPa"}
